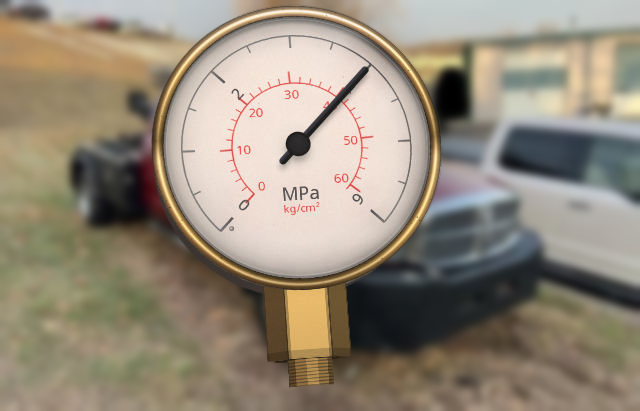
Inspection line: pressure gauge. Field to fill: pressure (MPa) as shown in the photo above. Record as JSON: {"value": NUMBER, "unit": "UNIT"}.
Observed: {"value": 4, "unit": "MPa"}
